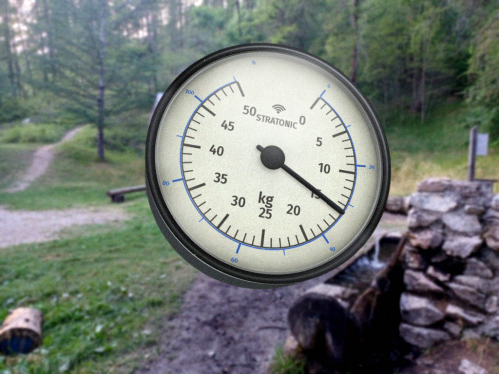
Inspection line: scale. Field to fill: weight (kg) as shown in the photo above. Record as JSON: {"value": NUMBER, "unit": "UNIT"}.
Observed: {"value": 15, "unit": "kg"}
